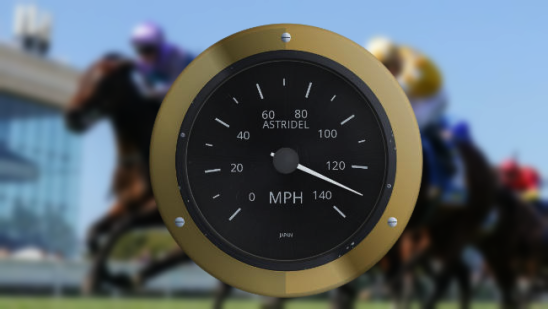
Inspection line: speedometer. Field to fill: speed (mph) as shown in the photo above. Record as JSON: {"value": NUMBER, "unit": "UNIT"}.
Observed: {"value": 130, "unit": "mph"}
